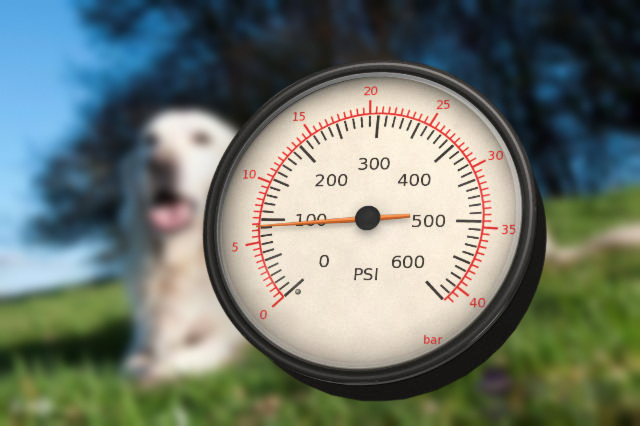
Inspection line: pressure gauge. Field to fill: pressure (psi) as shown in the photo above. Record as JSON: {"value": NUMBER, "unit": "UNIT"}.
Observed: {"value": 90, "unit": "psi"}
